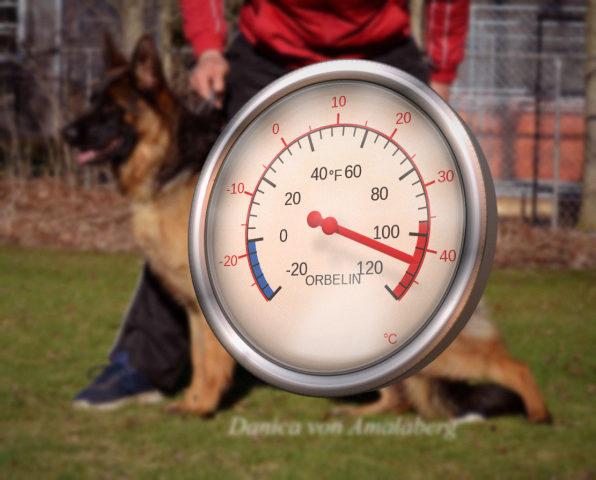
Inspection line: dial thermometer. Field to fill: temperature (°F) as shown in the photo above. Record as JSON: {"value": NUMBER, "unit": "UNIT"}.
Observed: {"value": 108, "unit": "°F"}
